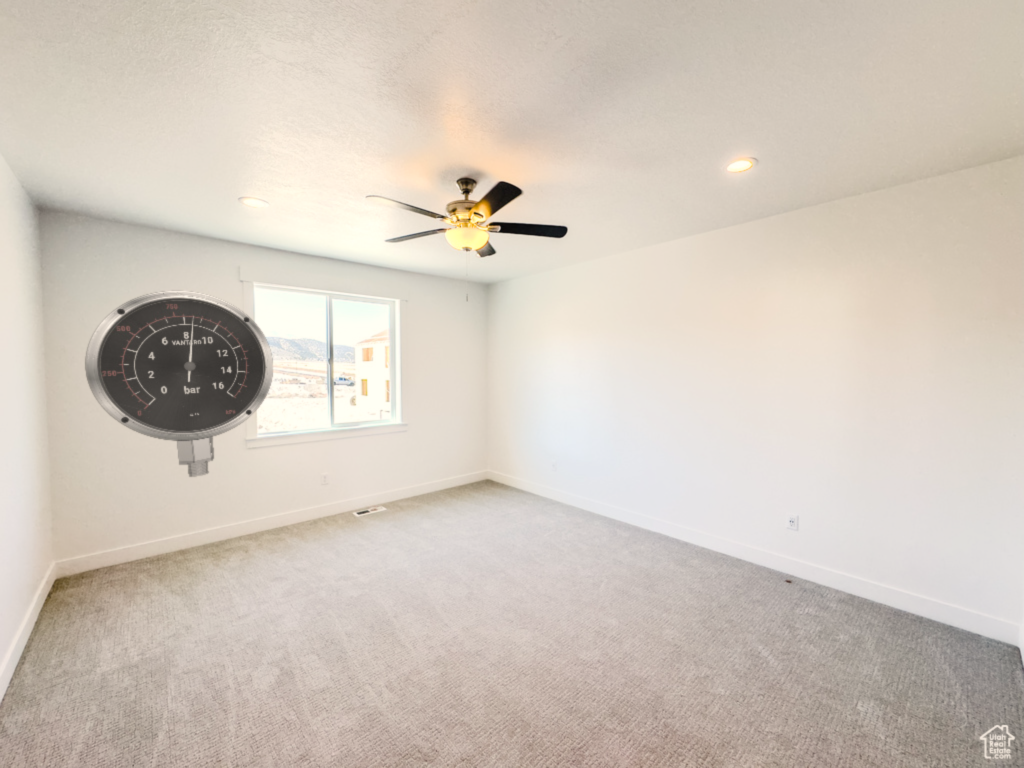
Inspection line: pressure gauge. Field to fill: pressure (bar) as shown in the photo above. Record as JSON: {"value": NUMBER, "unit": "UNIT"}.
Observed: {"value": 8.5, "unit": "bar"}
